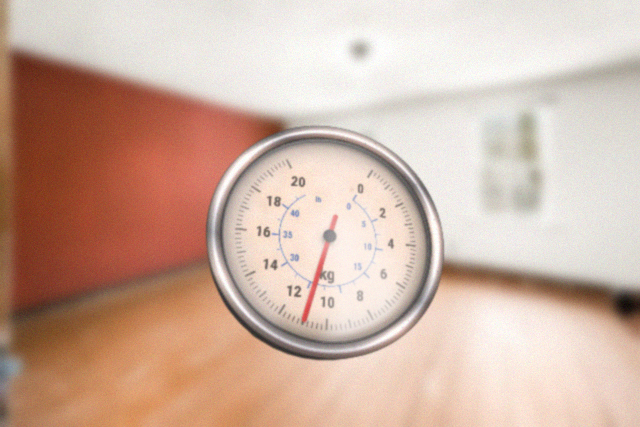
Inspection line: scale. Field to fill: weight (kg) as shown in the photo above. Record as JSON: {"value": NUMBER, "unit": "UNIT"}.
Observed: {"value": 11, "unit": "kg"}
